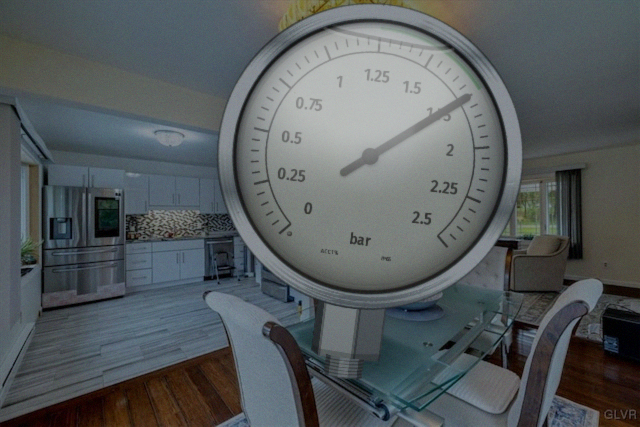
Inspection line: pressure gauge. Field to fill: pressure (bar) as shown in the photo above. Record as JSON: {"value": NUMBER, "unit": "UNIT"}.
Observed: {"value": 1.75, "unit": "bar"}
